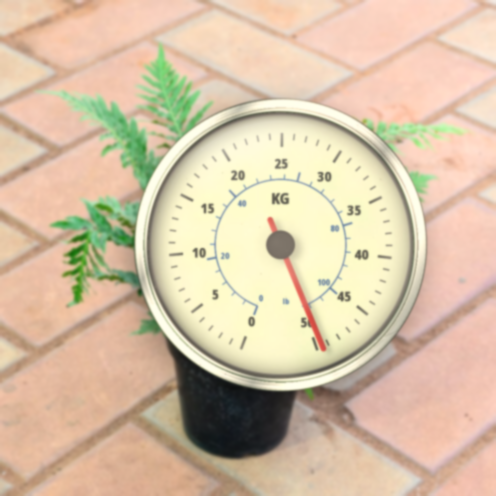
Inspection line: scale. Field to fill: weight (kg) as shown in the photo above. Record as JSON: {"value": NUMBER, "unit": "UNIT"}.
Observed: {"value": 49.5, "unit": "kg"}
